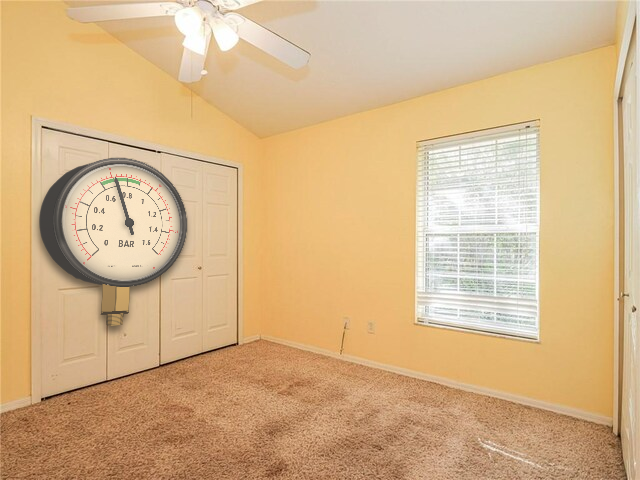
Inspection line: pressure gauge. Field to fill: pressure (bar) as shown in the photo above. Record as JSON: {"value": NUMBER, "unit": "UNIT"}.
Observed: {"value": 0.7, "unit": "bar"}
